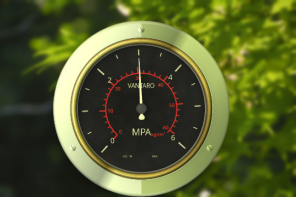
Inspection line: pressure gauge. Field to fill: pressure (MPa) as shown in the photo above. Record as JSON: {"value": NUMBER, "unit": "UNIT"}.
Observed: {"value": 3, "unit": "MPa"}
